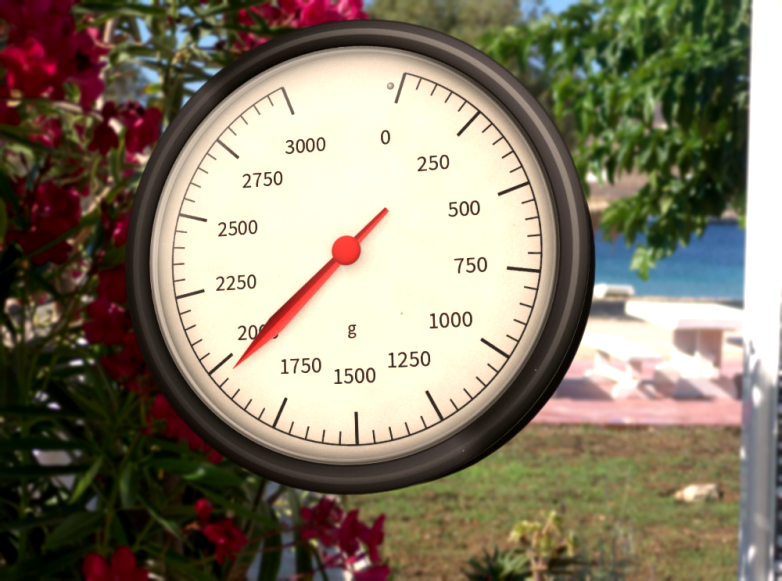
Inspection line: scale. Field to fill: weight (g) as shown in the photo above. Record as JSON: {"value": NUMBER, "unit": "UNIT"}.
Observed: {"value": 1950, "unit": "g"}
